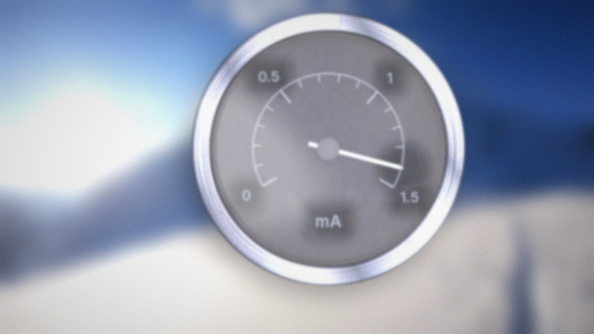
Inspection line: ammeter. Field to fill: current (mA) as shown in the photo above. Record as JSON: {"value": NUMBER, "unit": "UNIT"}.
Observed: {"value": 1.4, "unit": "mA"}
